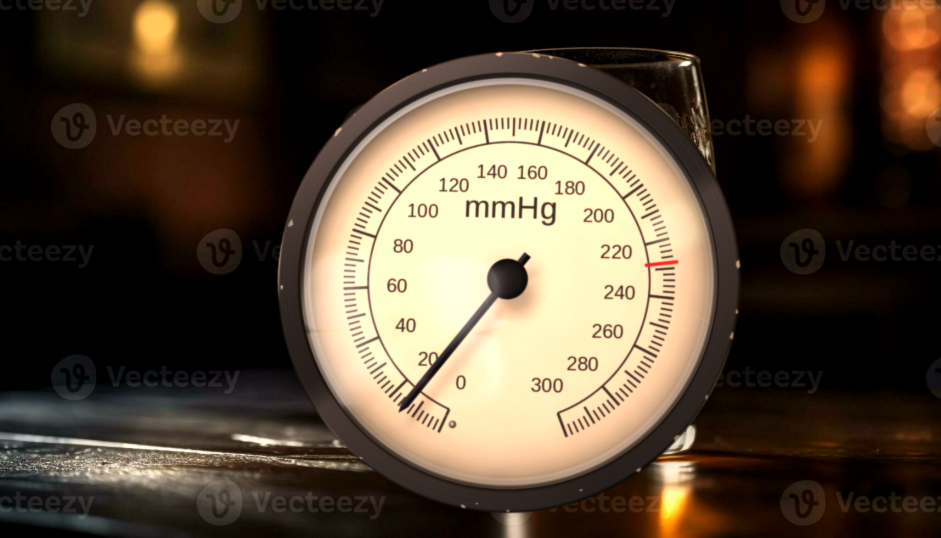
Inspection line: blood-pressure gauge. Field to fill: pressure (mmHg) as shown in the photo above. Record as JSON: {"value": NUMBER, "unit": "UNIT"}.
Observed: {"value": 14, "unit": "mmHg"}
